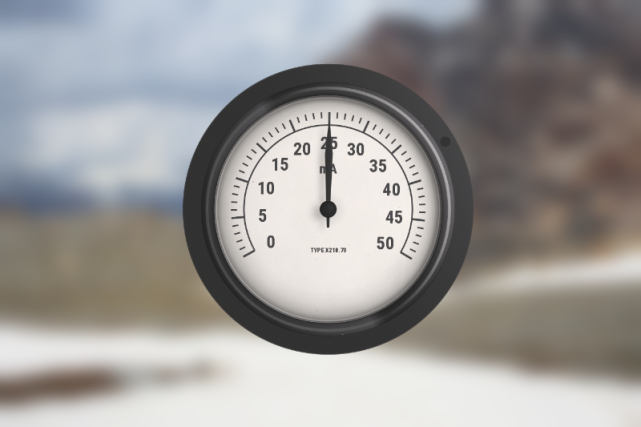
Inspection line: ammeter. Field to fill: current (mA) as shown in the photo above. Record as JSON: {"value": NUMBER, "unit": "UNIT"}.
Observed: {"value": 25, "unit": "mA"}
